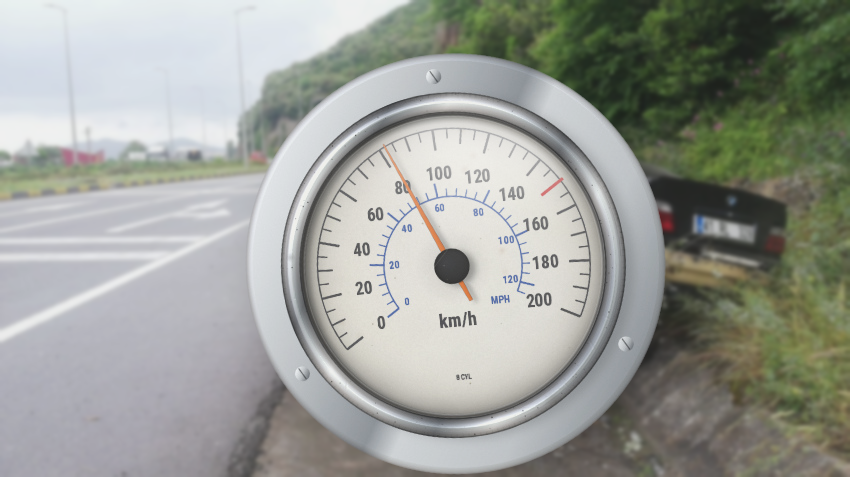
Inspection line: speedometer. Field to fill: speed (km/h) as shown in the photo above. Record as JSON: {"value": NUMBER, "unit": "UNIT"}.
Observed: {"value": 82.5, "unit": "km/h"}
